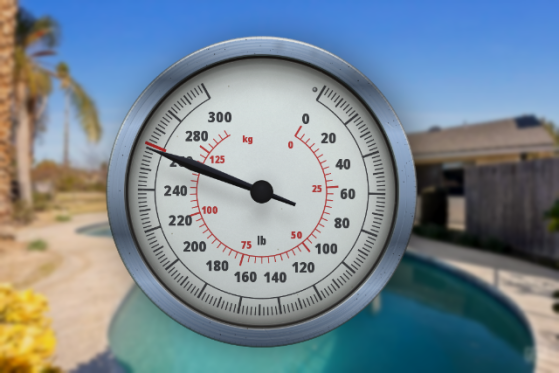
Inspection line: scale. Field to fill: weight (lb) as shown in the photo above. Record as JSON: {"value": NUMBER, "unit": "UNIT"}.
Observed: {"value": 260, "unit": "lb"}
